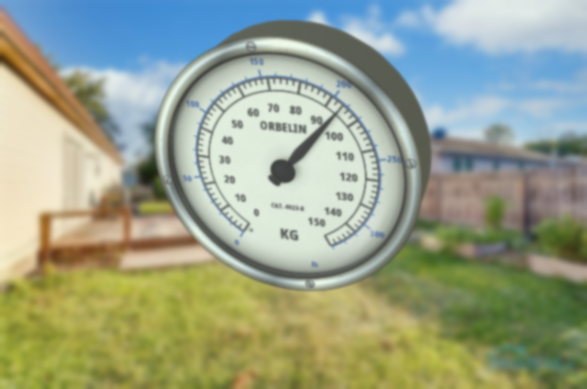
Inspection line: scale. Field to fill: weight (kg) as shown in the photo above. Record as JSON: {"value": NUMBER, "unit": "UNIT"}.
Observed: {"value": 94, "unit": "kg"}
